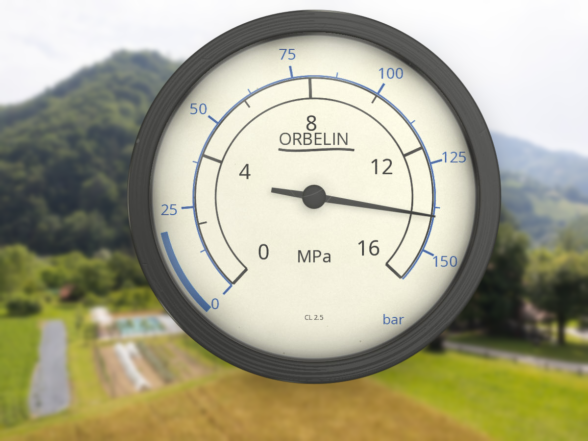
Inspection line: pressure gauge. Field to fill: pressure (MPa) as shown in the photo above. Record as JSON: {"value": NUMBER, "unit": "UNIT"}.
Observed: {"value": 14, "unit": "MPa"}
